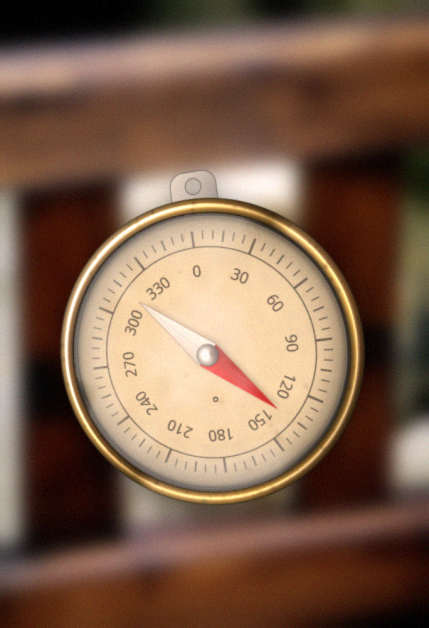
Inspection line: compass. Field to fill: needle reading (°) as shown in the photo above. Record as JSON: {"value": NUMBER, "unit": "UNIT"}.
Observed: {"value": 135, "unit": "°"}
